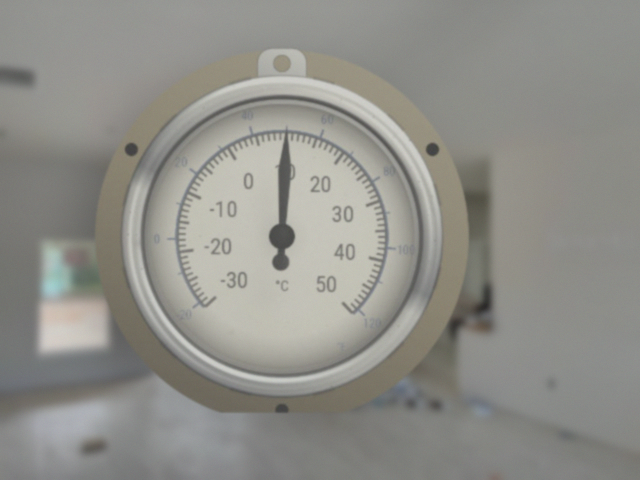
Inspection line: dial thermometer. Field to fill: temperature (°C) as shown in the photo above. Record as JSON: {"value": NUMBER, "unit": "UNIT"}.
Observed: {"value": 10, "unit": "°C"}
